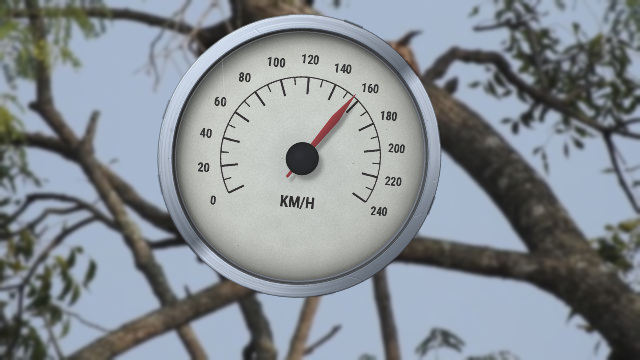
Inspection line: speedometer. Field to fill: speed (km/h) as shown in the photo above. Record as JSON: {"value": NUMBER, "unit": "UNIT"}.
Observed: {"value": 155, "unit": "km/h"}
